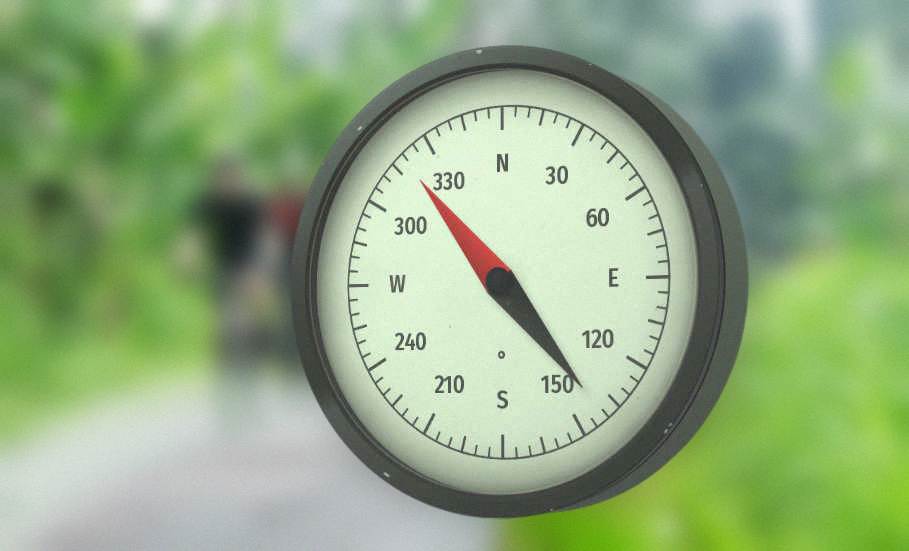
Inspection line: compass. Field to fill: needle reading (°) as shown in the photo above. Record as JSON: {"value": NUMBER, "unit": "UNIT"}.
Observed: {"value": 320, "unit": "°"}
